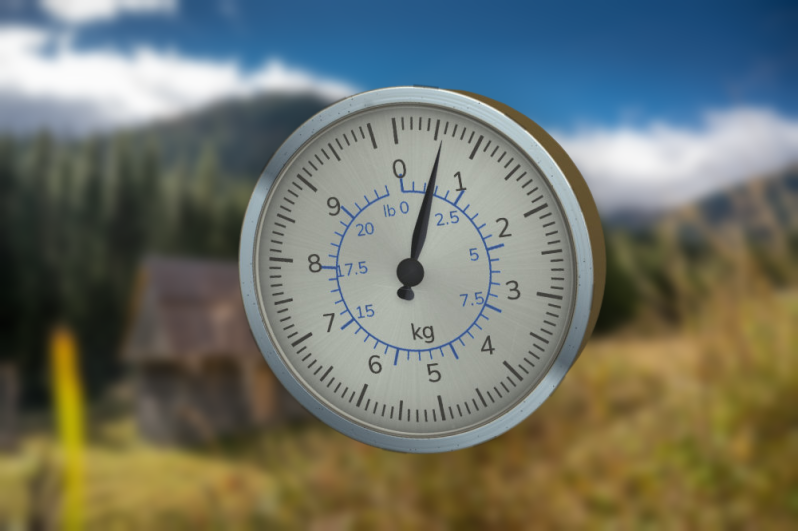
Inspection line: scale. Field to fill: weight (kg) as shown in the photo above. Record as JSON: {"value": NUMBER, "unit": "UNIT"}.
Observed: {"value": 0.6, "unit": "kg"}
